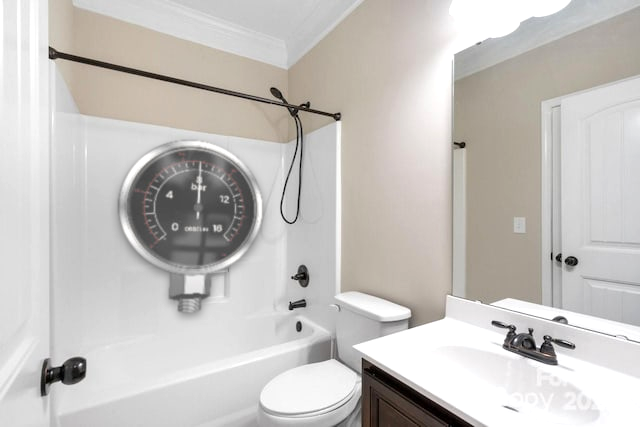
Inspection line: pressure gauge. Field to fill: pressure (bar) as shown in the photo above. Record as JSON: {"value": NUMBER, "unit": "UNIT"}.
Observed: {"value": 8, "unit": "bar"}
